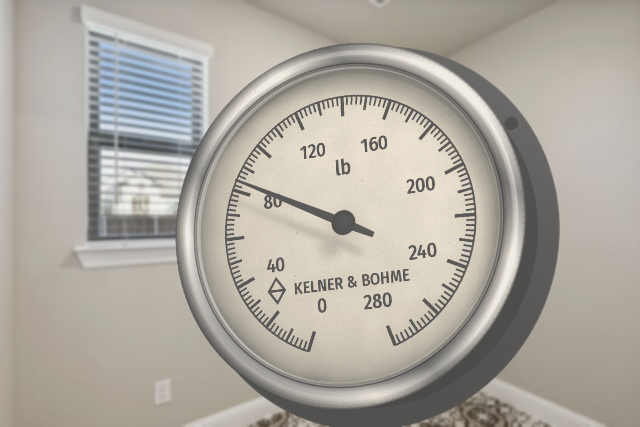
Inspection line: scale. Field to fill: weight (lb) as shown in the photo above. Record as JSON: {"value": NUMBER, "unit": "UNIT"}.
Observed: {"value": 84, "unit": "lb"}
